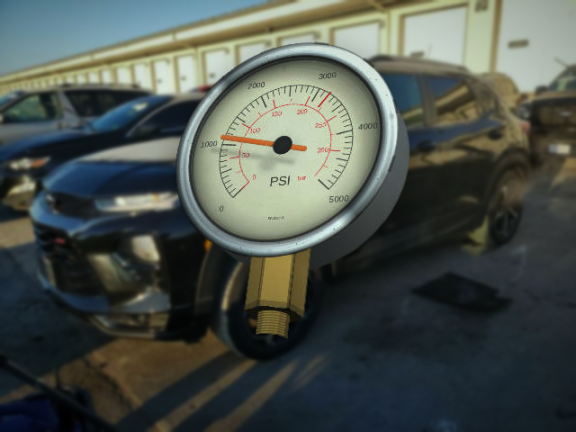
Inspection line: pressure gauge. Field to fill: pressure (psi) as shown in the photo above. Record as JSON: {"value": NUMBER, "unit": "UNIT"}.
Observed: {"value": 1100, "unit": "psi"}
